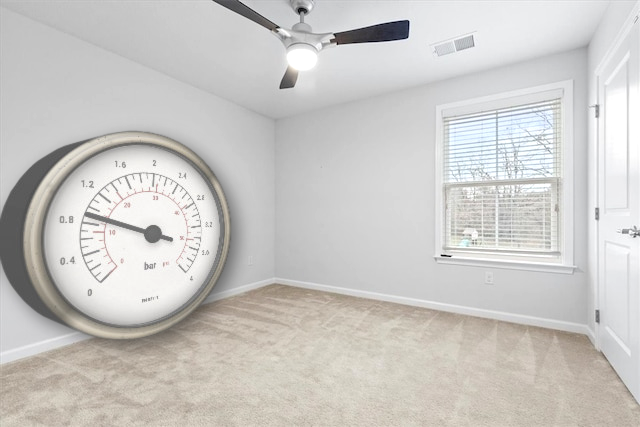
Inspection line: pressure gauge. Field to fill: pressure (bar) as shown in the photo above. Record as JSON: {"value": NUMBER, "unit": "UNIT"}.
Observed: {"value": 0.9, "unit": "bar"}
